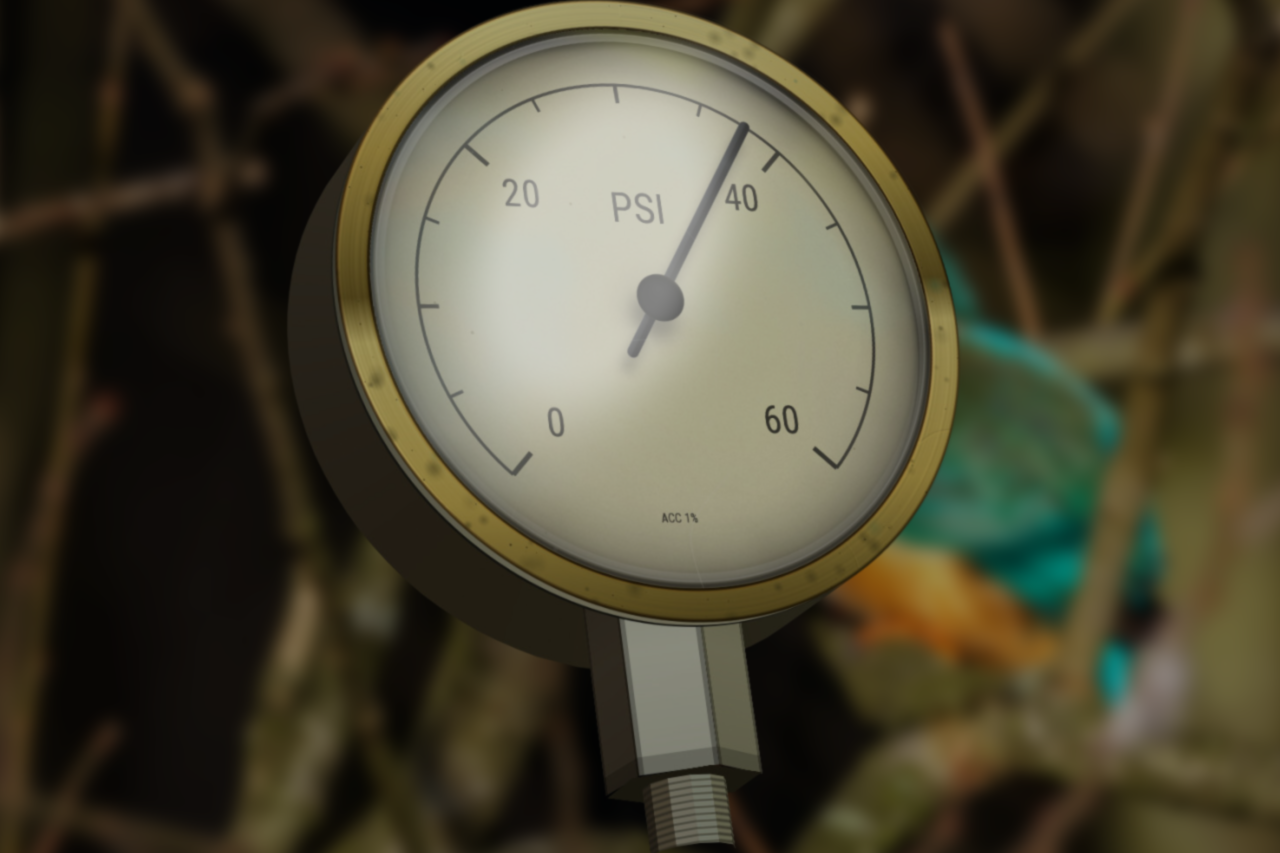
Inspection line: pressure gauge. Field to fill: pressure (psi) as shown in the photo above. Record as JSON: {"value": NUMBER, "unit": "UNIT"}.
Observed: {"value": 37.5, "unit": "psi"}
